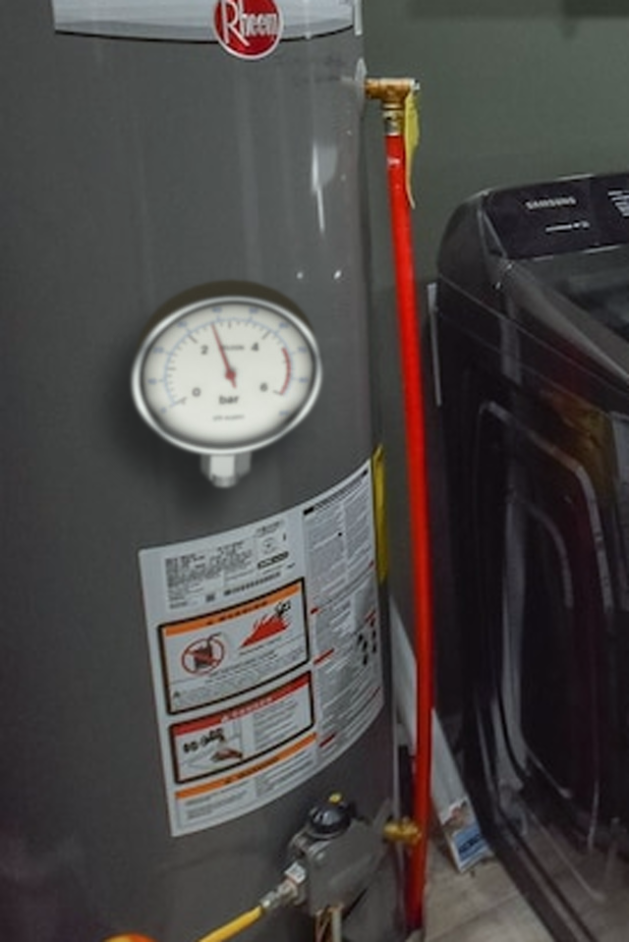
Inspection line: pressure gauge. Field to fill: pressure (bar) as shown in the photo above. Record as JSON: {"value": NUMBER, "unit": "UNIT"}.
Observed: {"value": 2.6, "unit": "bar"}
